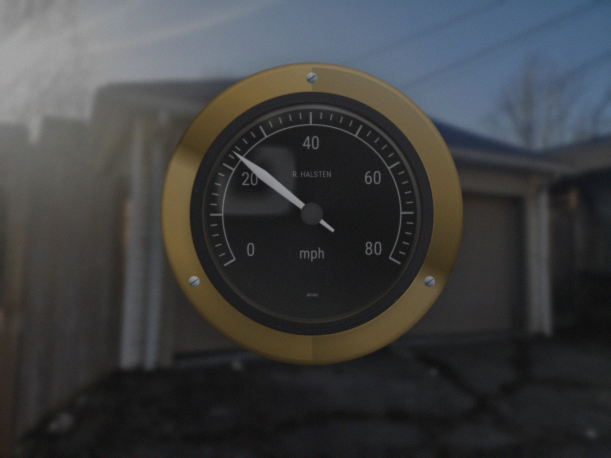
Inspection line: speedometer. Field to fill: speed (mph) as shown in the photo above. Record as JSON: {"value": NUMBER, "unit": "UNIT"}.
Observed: {"value": 23, "unit": "mph"}
